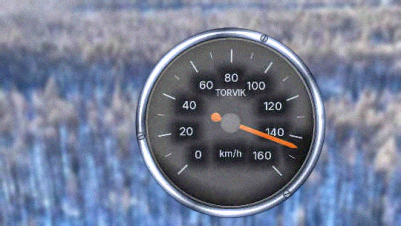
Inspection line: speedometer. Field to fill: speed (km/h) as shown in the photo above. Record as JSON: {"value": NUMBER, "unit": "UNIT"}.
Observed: {"value": 145, "unit": "km/h"}
